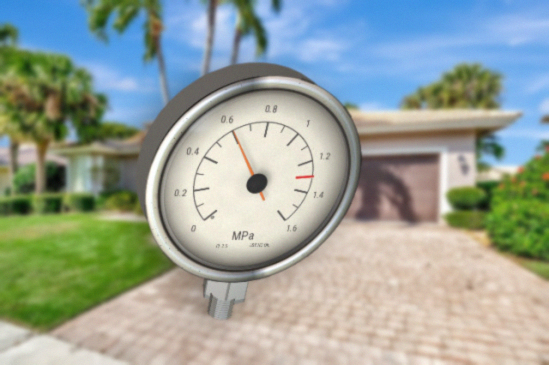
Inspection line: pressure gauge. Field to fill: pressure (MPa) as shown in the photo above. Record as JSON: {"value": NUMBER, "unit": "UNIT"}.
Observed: {"value": 0.6, "unit": "MPa"}
